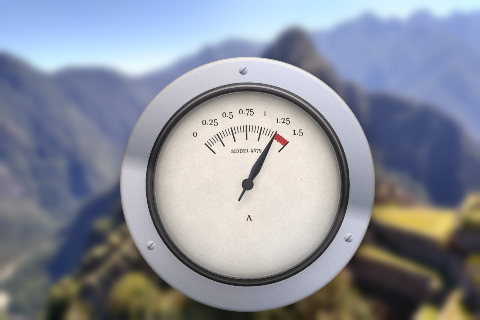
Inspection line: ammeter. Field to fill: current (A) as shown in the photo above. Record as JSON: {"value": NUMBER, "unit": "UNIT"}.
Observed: {"value": 1.25, "unit": "A"}
